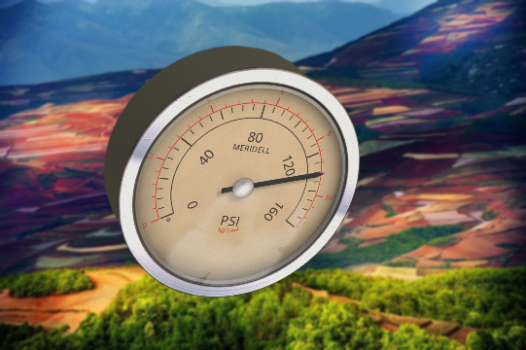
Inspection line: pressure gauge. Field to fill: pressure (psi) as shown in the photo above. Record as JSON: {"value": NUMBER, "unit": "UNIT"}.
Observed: {"value": 130, "unit": "psi"}
